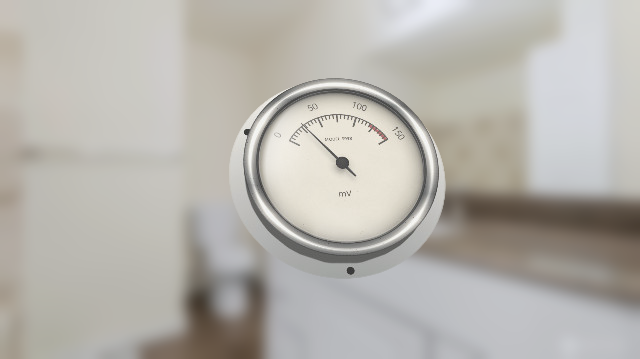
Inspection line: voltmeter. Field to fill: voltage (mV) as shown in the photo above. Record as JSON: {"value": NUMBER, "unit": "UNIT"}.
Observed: {"value": 25, "unit": "mV"}
